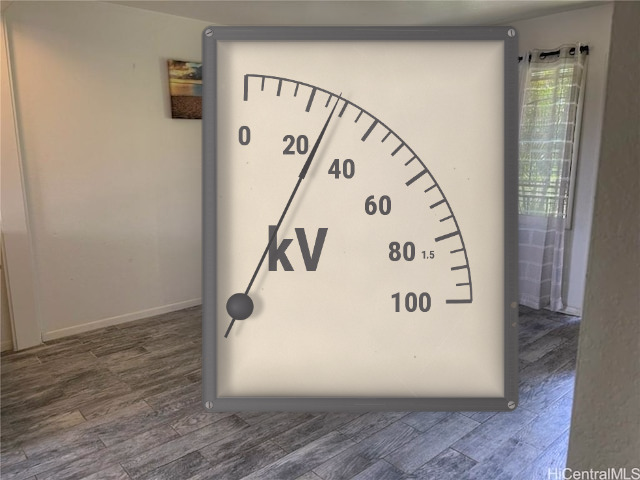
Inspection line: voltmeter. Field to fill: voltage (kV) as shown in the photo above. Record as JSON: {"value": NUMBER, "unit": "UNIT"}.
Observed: {"value": 27.5, "unit": "kV"}
